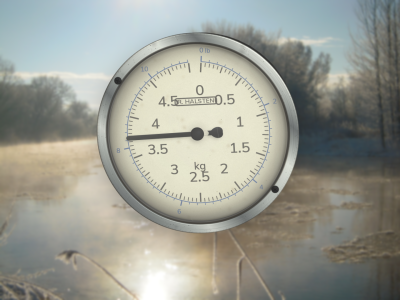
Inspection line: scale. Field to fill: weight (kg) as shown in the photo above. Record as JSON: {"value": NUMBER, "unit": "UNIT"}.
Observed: {"value": 3.75, "unit": "kg"}
